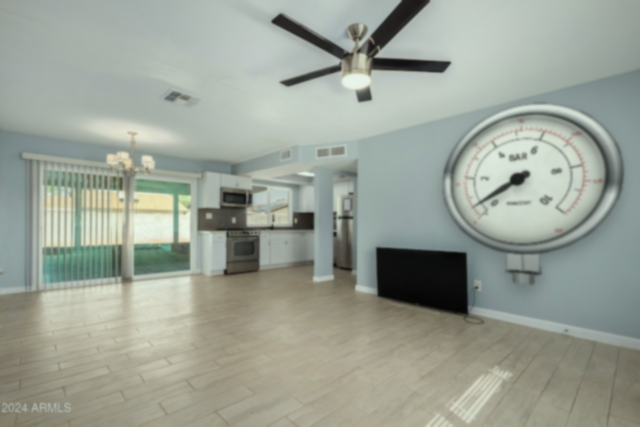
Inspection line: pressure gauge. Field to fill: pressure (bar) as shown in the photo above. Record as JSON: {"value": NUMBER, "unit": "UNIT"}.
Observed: {"value": 0.5, "unit": "bar"}
